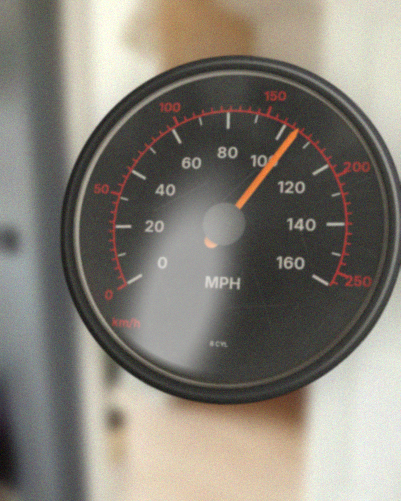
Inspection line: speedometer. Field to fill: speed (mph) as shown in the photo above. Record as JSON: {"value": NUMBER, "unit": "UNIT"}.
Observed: {"value": 105, "unit": "mph"}
